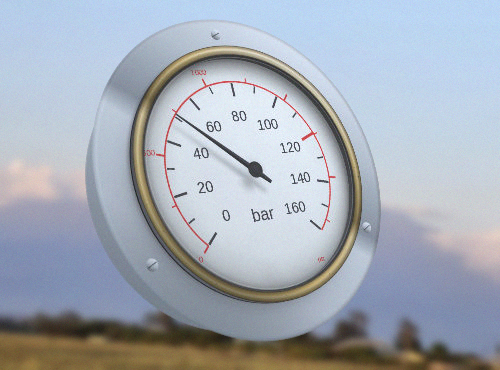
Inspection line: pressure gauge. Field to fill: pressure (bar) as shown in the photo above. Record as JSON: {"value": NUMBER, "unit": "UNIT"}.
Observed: {"value": 50, "unit": "bar"}
